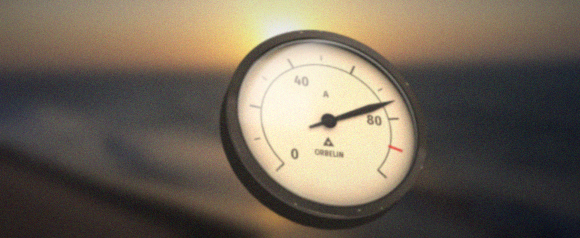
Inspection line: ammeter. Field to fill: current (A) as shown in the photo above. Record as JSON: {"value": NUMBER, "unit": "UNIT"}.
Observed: {"value": 75, "unit": "A"}
